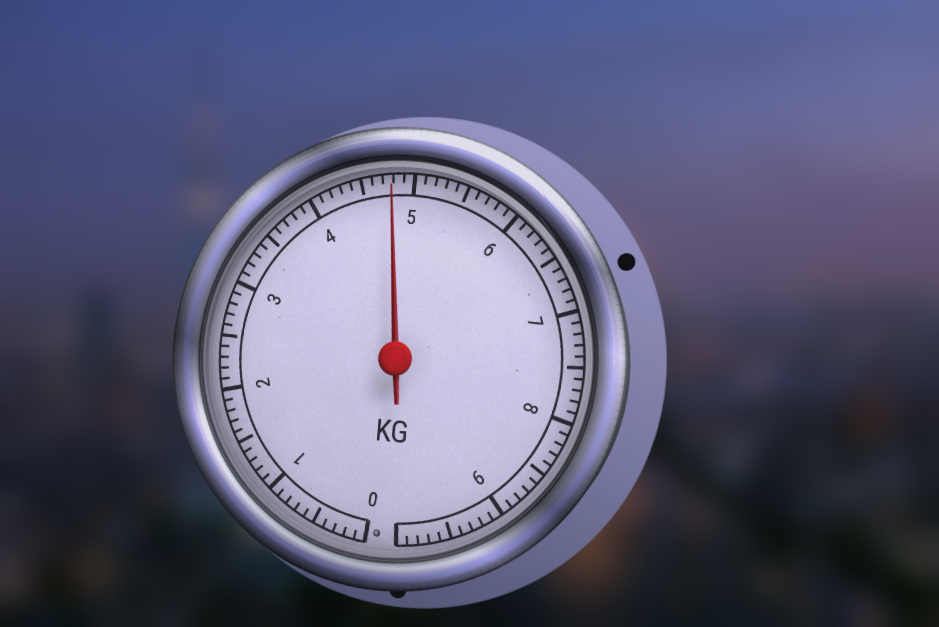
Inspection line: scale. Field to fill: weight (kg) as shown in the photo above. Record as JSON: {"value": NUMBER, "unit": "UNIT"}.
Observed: {"value": 4.8, "unit": "kg"}
